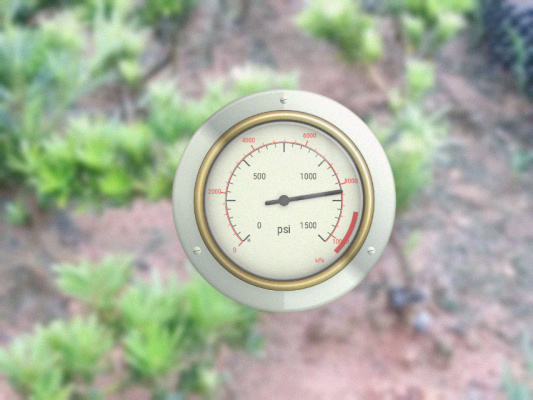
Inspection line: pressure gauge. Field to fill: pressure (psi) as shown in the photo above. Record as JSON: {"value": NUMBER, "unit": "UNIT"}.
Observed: {"value": 1200, "unit": "psi"}
